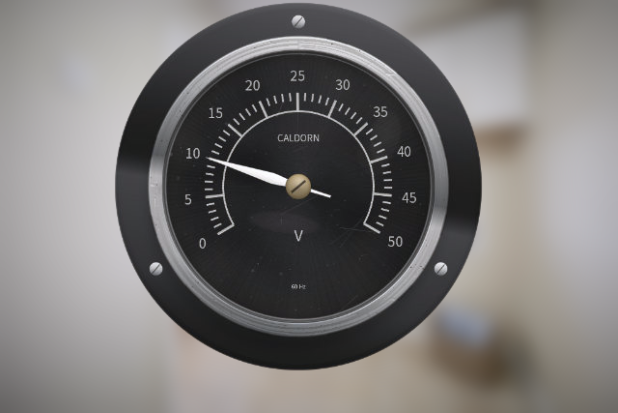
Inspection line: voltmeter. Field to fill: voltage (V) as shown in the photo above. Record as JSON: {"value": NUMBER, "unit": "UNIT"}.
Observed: {"value": 10, "unit": "V"}
